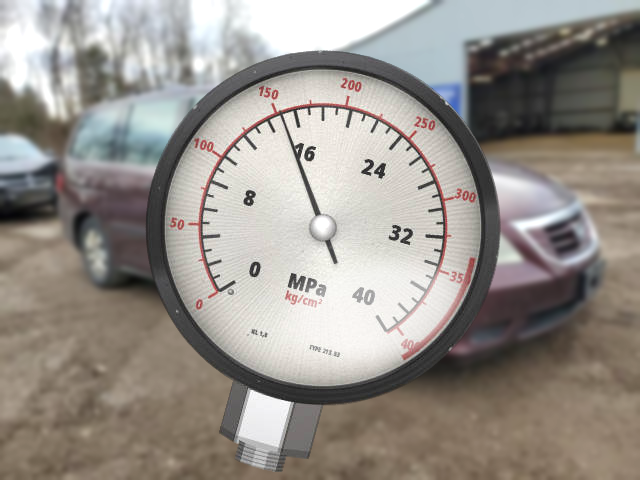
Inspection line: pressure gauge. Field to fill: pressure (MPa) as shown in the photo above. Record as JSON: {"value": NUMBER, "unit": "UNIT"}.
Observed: {"value": 15, "unit": "MPa"}
